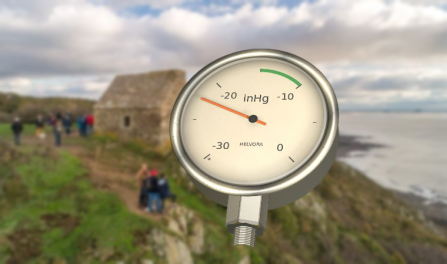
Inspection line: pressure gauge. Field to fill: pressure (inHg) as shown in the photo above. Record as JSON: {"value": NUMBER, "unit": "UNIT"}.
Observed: {"value": -22.5, "unit": "inHg"}
